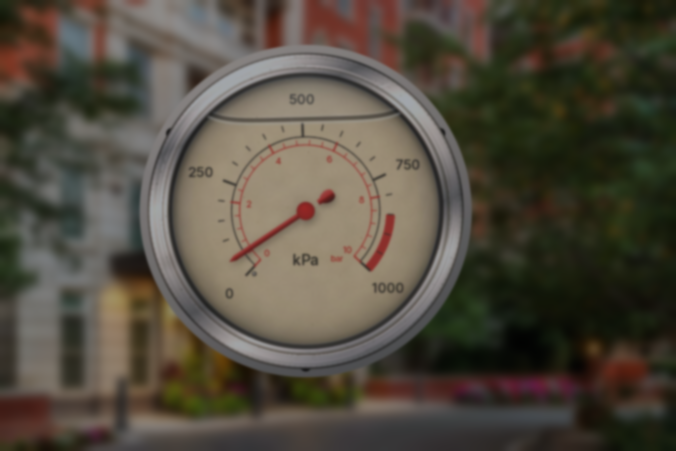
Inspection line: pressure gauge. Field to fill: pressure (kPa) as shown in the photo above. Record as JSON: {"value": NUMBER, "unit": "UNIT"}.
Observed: {"value": 50, "unit": "kPa"}
